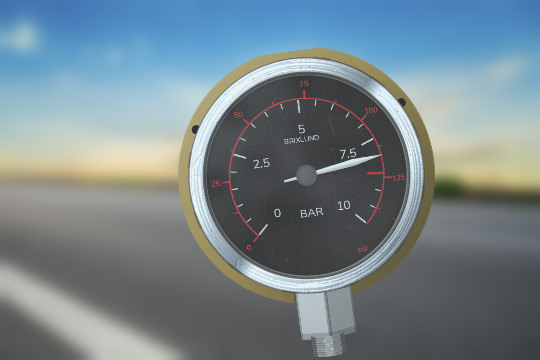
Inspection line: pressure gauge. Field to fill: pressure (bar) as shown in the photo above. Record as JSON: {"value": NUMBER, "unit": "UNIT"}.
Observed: {"value": 8, "unit": "bar"}
